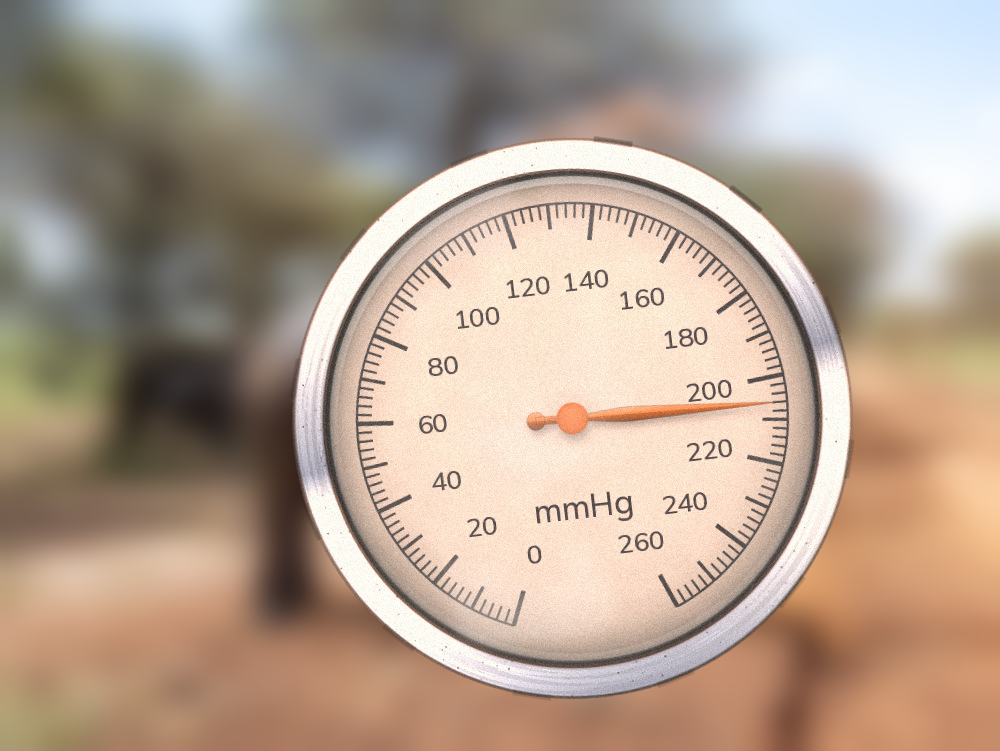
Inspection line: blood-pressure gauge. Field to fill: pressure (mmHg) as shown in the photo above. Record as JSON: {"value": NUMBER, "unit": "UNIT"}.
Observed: {"value": 206, "unit": "mmHg"}
